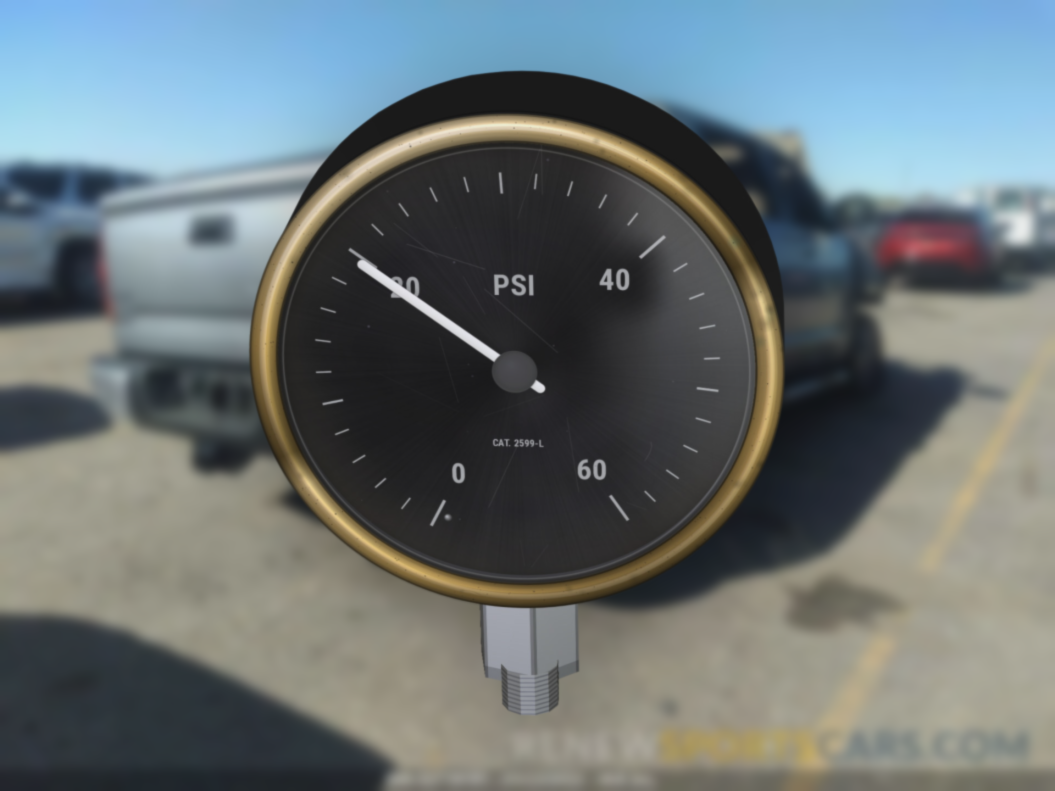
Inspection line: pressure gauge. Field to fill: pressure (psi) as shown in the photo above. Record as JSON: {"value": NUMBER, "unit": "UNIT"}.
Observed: {"value": 20, "unit": "psi"}
